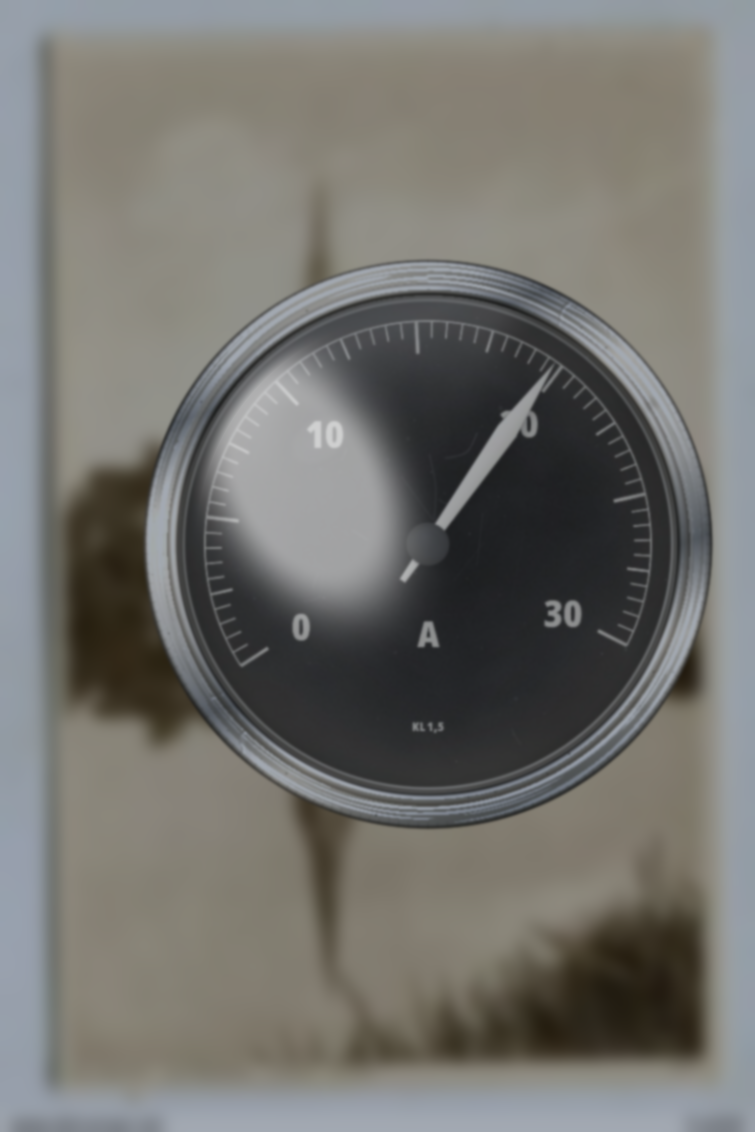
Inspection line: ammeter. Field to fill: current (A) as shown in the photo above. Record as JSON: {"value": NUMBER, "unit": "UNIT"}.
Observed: {"value": 19.75, "unit": "A"}
